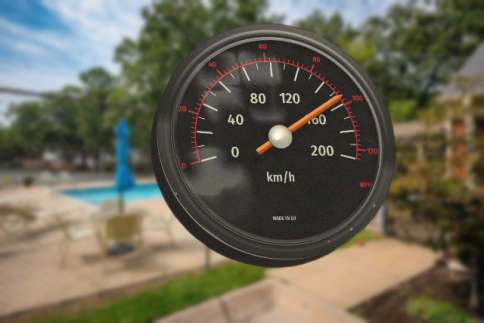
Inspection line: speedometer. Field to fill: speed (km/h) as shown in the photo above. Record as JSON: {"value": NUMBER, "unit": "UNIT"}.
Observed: {"value": 155, "unit": "km/h"}
